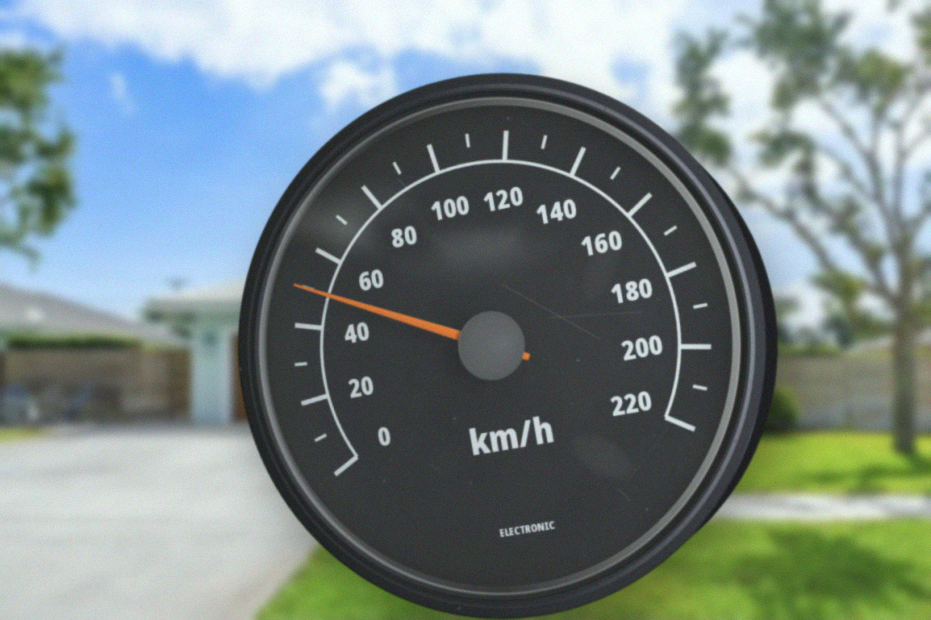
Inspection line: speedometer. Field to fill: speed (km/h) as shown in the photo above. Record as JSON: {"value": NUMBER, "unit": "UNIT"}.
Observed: {"value": 50, "unit": "km/h"}
